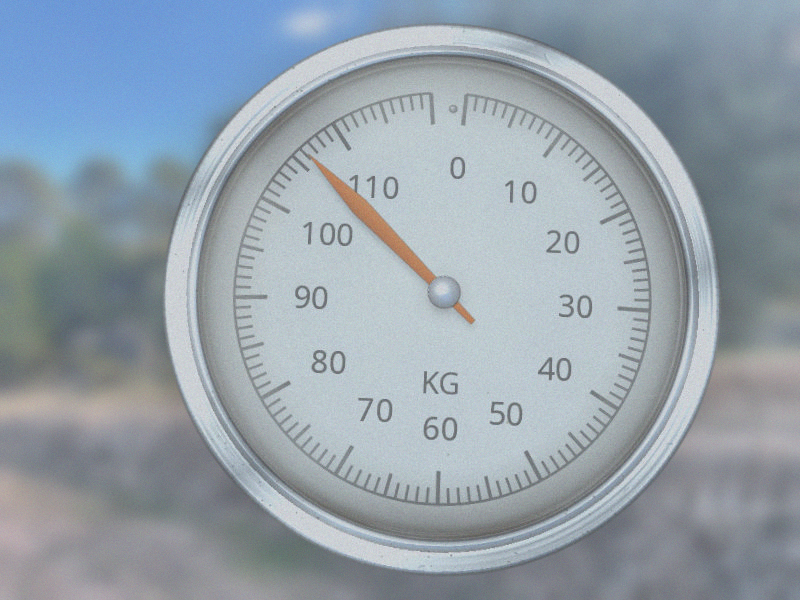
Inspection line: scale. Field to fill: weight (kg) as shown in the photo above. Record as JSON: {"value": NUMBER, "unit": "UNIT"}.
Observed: {"value": 106, "unit": "kg"}
